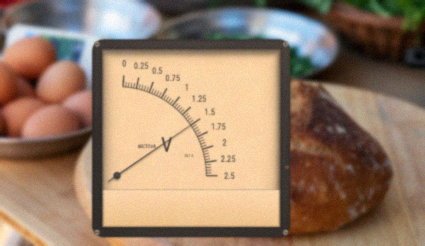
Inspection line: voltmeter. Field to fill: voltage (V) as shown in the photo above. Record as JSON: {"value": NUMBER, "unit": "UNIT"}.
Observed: {"value": 1.5, "unit": "V"}
